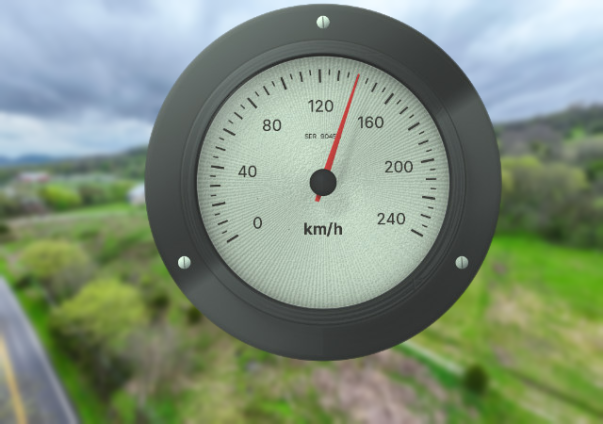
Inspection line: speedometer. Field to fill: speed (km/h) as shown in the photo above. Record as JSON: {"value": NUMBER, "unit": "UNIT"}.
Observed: {"value": 140, "unit": "km/h"}
